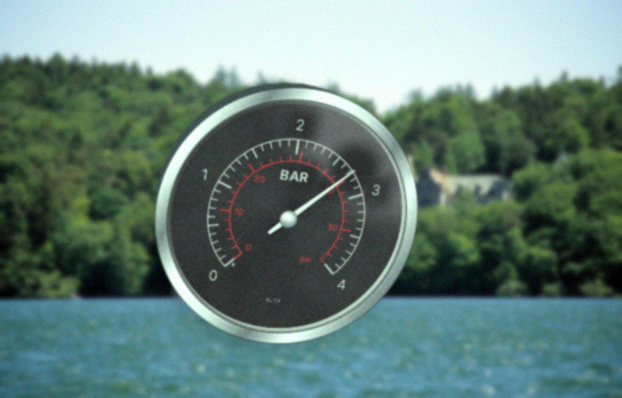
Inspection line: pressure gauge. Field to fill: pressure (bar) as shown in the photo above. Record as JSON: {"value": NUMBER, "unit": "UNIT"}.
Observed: {"value": 2.7, "unit": "bar"}
